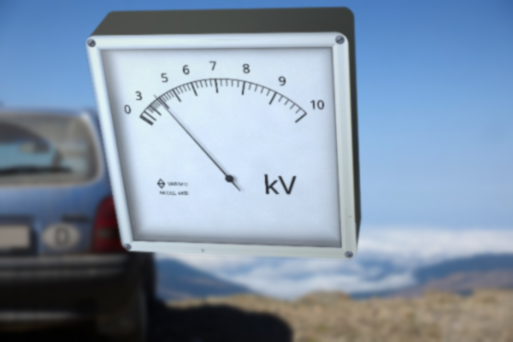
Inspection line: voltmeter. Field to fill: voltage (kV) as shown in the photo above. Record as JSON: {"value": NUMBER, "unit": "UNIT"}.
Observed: {"value": 4, "unit": "kV"}
